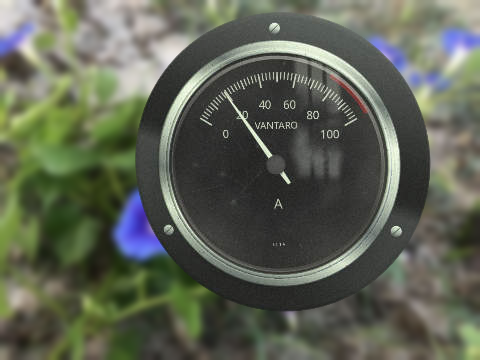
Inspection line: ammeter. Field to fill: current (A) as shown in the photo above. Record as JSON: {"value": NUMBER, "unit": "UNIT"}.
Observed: {"value": 20, "unit": "A"}
